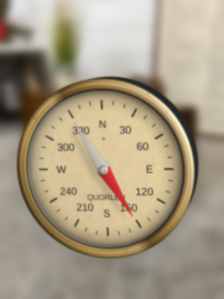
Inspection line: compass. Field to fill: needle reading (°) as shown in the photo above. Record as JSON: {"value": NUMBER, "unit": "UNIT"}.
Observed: {"value": 150, "unit": "°"}
